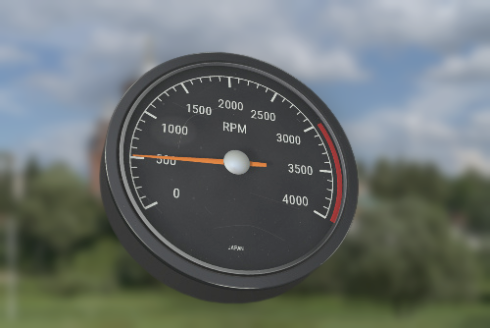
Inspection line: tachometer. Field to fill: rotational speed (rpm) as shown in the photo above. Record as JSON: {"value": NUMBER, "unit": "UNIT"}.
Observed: {"value": 500, "unit": "rpm"}
